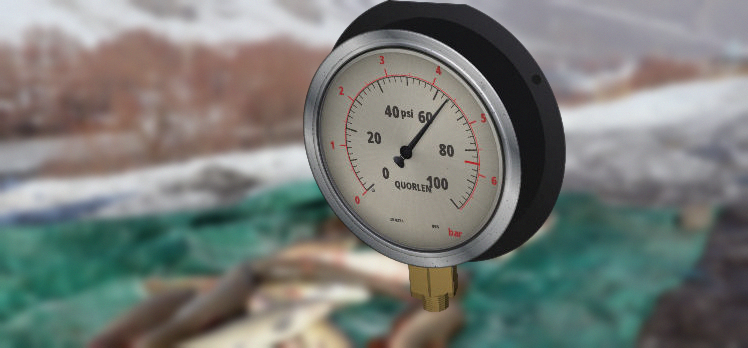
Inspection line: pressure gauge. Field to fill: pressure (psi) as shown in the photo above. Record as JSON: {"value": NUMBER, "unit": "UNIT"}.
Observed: {"value": 64, "unit": "psi"}
